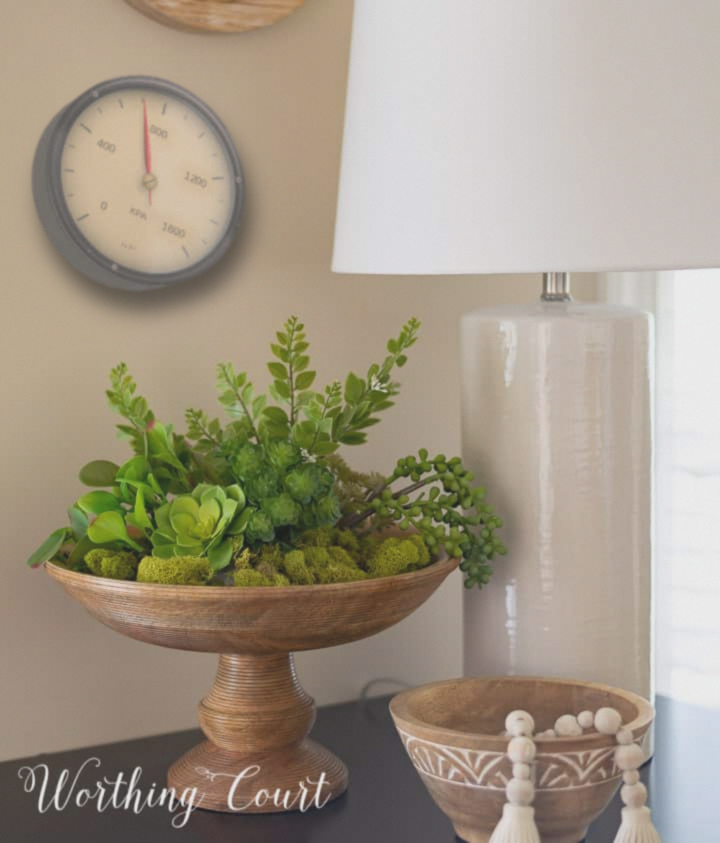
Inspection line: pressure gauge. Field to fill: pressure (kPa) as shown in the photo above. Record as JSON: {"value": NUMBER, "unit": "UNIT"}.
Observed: {"value": 700, "unit": "kPa"}
